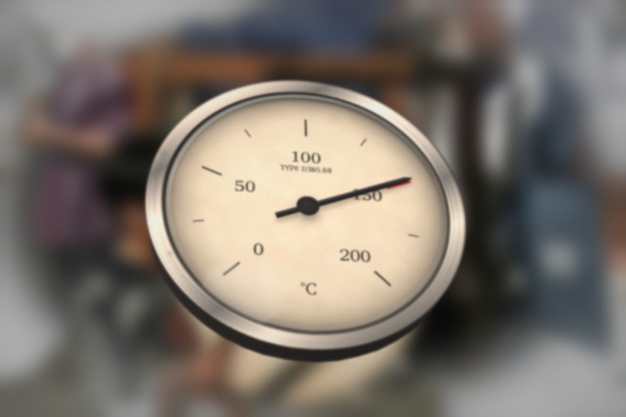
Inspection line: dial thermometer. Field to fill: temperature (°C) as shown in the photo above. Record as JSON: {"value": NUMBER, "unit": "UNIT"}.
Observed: {"value": 150, "unit": "°C"}
